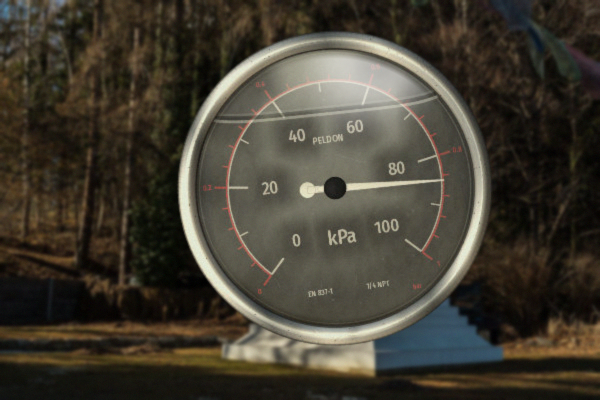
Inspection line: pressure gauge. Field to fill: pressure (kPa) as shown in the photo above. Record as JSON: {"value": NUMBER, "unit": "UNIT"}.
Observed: {"value": 85, "unit": "kPa"}
